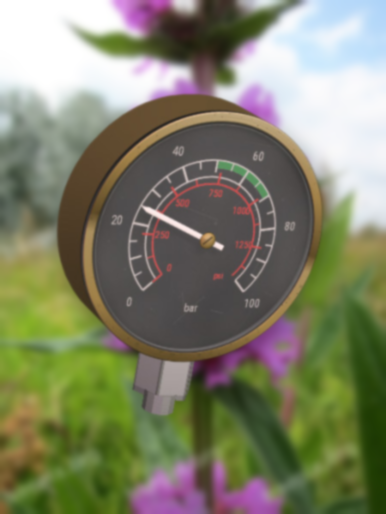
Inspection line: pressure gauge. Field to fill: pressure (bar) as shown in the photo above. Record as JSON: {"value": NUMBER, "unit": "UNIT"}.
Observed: {"value": 25, "unit": "bar"}
